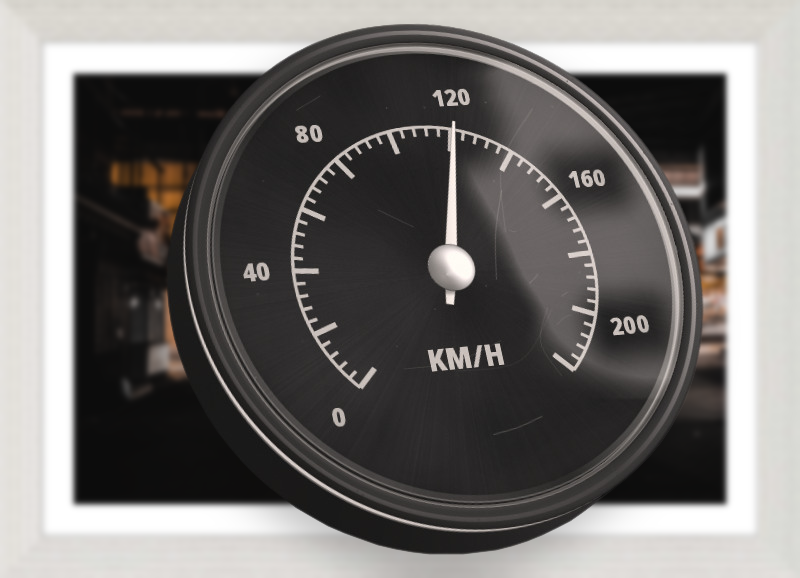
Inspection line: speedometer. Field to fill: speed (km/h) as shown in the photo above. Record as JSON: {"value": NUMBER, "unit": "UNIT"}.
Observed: {"value": 120, "unit": "km/h"}
